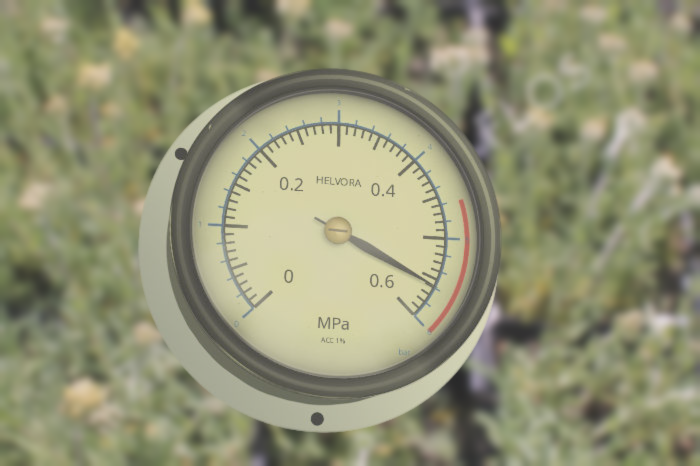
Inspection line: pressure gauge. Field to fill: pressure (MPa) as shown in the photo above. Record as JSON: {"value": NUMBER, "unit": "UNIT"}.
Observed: {"value": 0.56, "unit": "MPa"}
